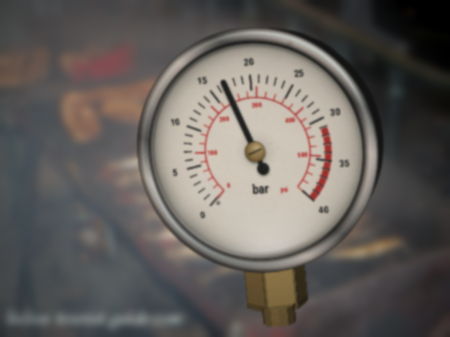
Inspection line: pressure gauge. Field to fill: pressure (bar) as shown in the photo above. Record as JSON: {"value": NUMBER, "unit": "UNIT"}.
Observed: {"value": 17, "unit": "bar"}
